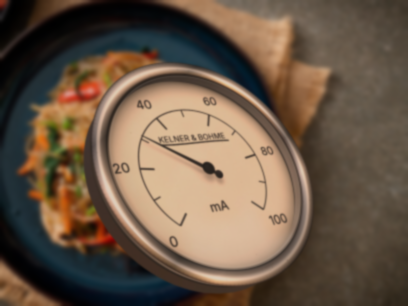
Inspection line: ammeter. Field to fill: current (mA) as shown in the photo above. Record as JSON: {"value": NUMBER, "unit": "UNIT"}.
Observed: {"value": 30, "unit": "mA"}
